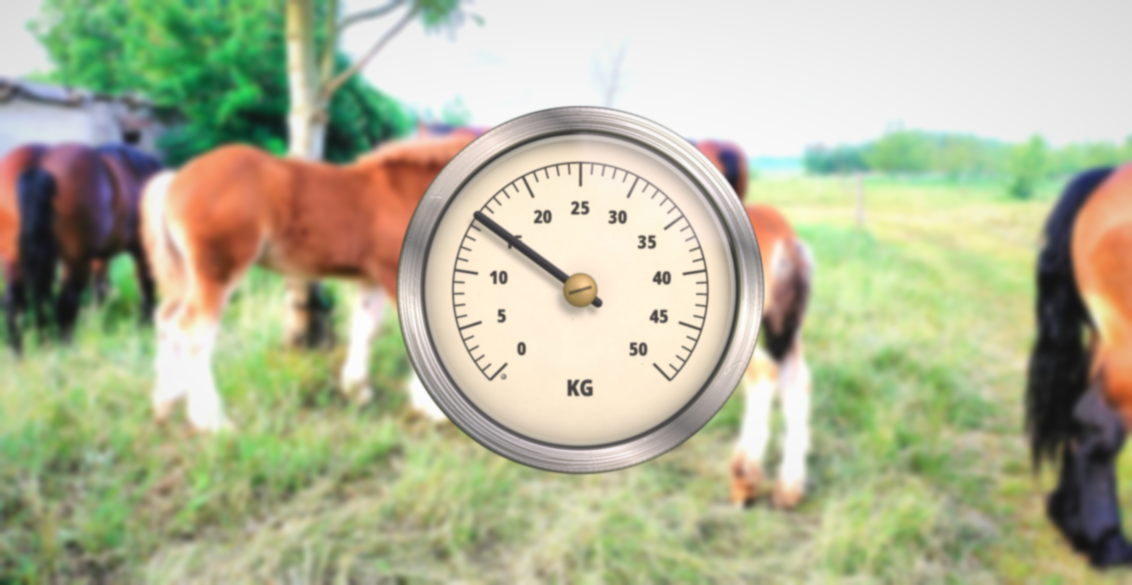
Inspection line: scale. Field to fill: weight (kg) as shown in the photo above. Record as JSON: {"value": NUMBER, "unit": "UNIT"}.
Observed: {"value": 15, "unit": "kg"}
